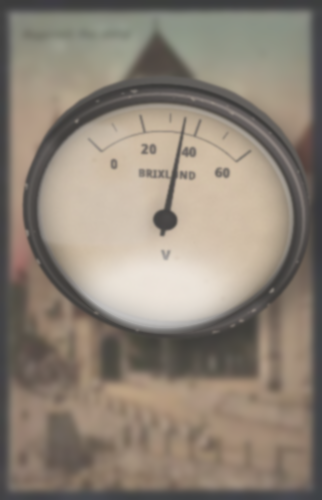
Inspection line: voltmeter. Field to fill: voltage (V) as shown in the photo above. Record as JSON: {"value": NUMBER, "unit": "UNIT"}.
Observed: {"value": 35, "unit": "V"}
